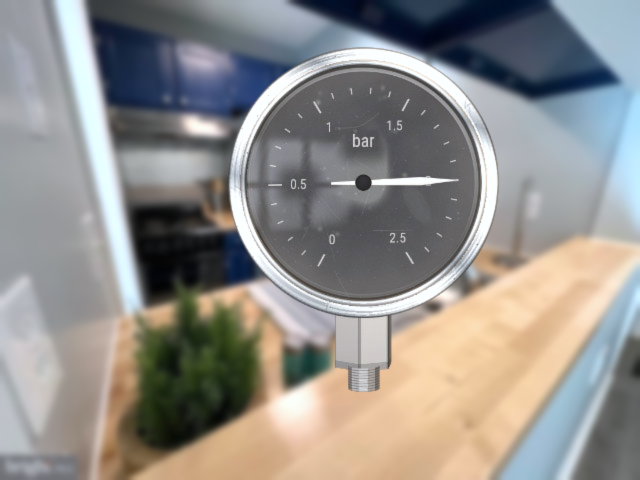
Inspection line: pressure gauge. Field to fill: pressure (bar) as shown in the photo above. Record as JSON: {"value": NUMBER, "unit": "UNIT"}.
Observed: {"value": 2, "unit": "bar"}
